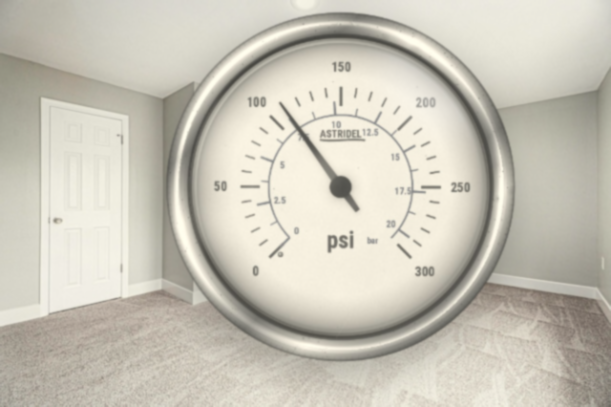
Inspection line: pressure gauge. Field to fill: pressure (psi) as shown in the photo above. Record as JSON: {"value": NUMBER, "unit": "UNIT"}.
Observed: {"value": 110, "unit": "psi"}
